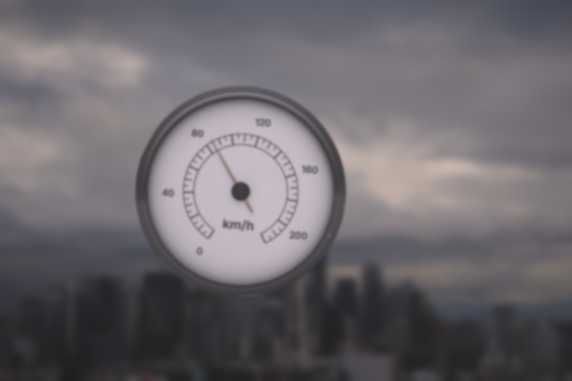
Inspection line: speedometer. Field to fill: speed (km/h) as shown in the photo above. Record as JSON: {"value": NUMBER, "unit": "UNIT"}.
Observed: {"value": 85, "unit": "km/h"}
